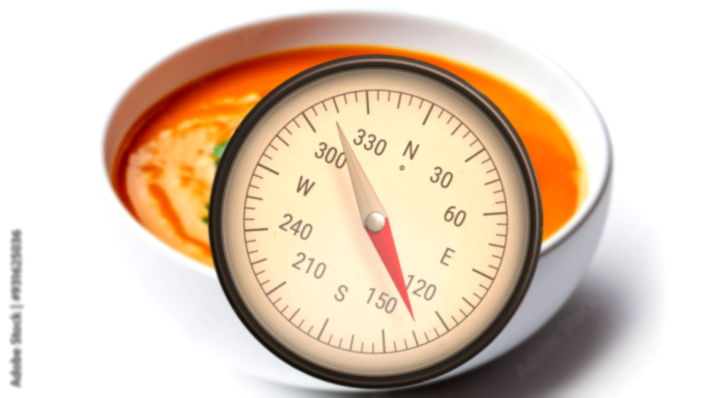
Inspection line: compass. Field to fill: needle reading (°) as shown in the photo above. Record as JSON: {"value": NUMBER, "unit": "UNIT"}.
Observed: {"value": 132.5, "unit": "°"}
